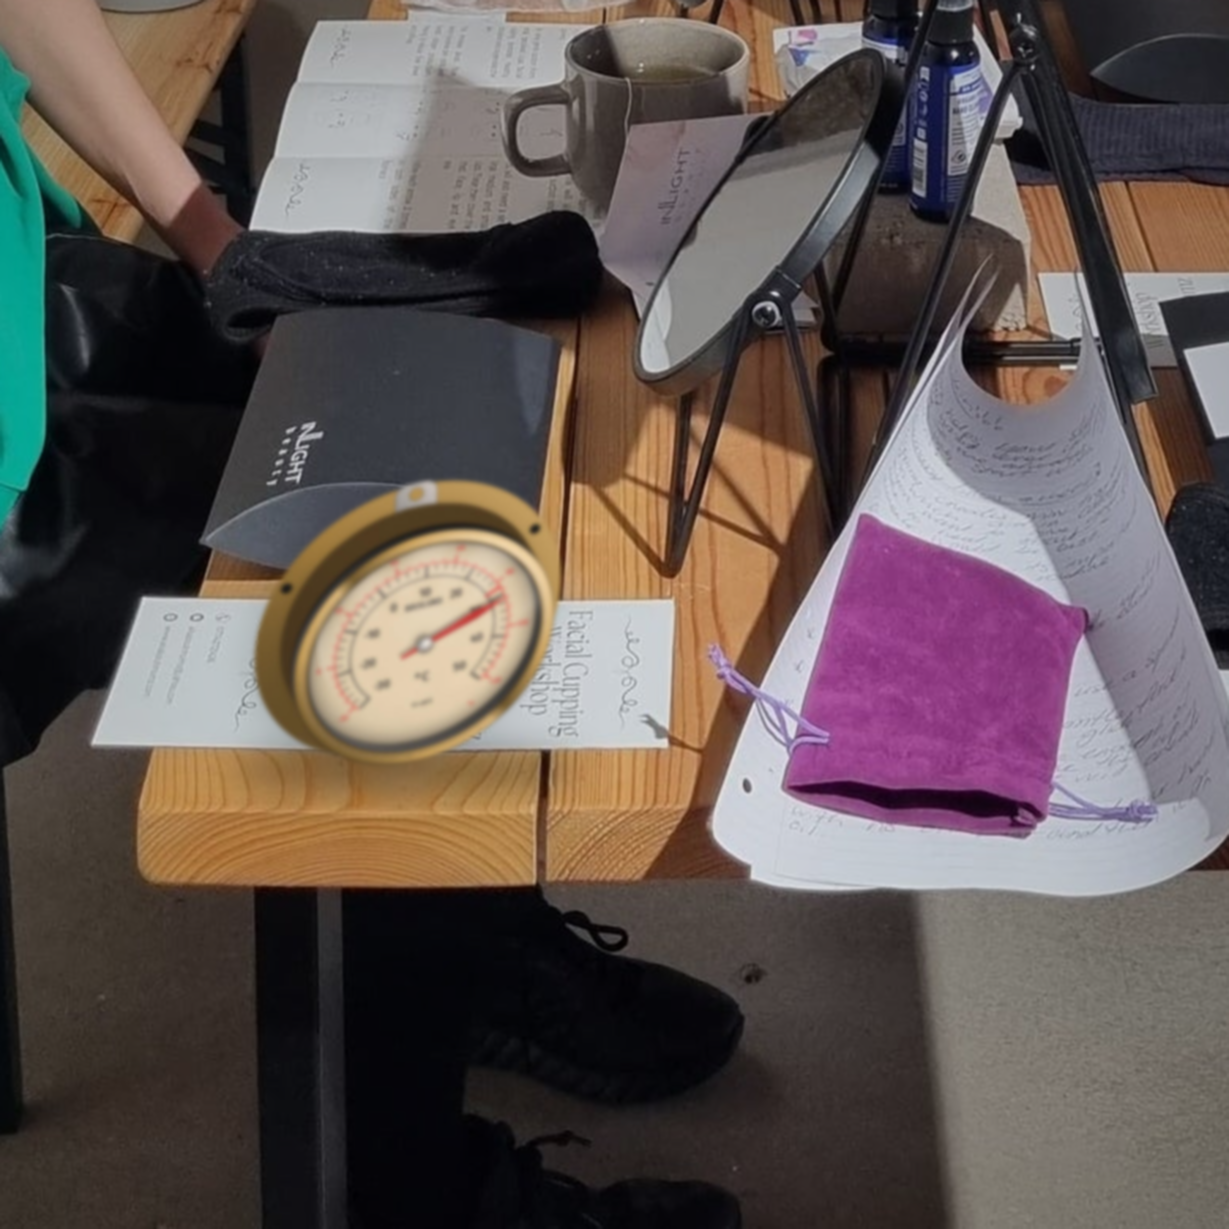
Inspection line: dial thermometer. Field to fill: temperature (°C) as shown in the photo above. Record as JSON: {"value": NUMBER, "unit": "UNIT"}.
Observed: {"value": 30, "unit": "°C"}
